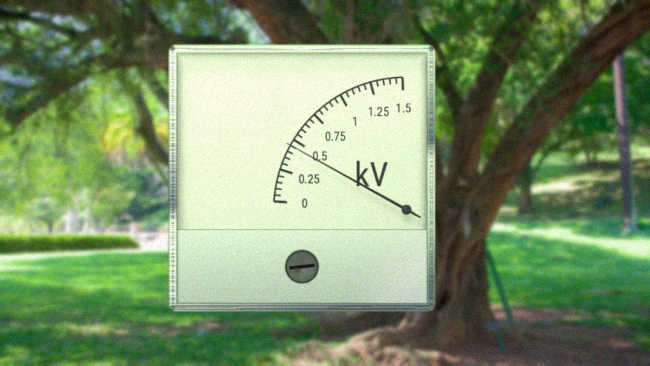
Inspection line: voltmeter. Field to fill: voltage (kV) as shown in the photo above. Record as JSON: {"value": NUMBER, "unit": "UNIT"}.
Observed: {"value": 0.45, "unit": "kV"}
